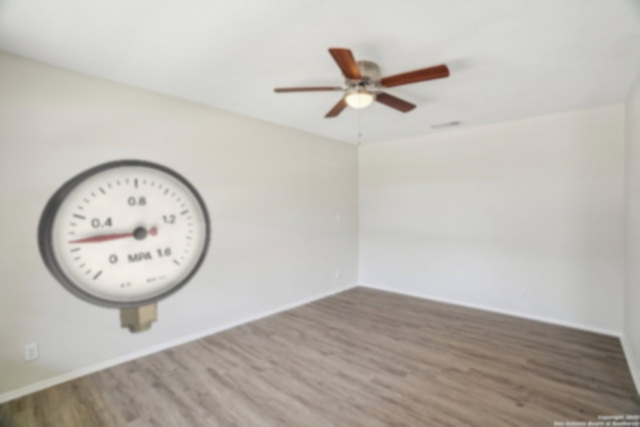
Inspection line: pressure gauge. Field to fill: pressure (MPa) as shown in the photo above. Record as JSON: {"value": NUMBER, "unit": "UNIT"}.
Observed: {"value": 0.25, "unit": "MPa"}
